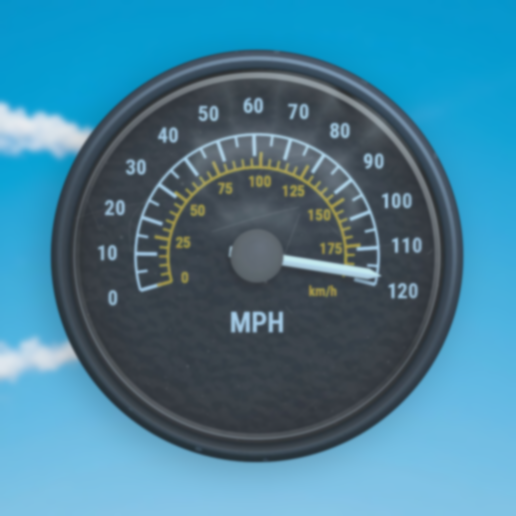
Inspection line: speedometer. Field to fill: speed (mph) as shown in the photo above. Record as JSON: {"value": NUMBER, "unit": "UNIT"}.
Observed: {"value": 117.5, "unit": "mph"}
